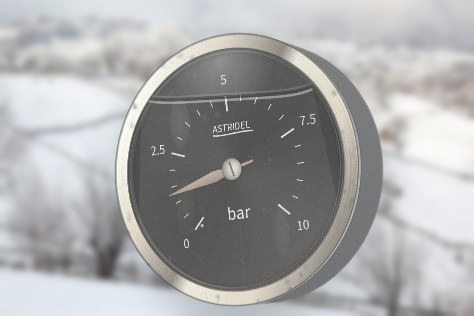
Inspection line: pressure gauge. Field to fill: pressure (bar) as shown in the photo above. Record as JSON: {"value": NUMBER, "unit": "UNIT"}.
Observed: {"value": 1.25, "unit": "bar"}
